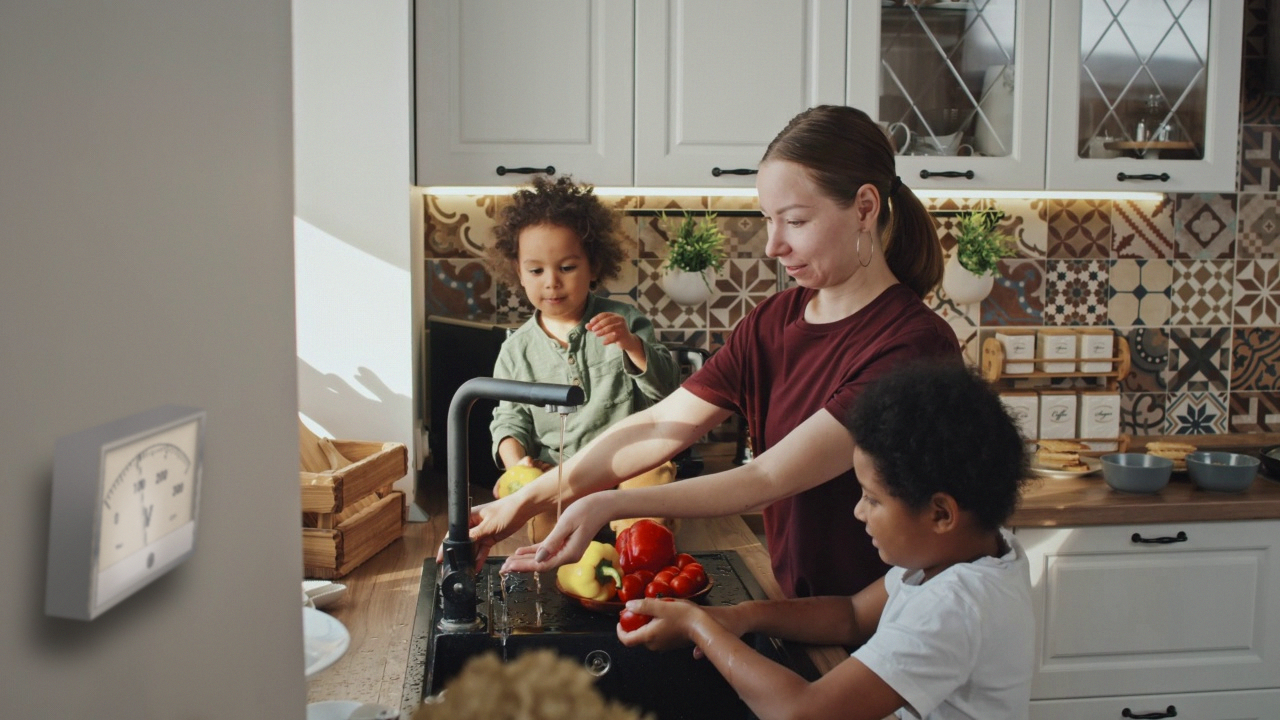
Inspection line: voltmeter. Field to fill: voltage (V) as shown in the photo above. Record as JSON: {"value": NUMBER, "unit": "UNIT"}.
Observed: {"value": 100, "unit": "V"}
